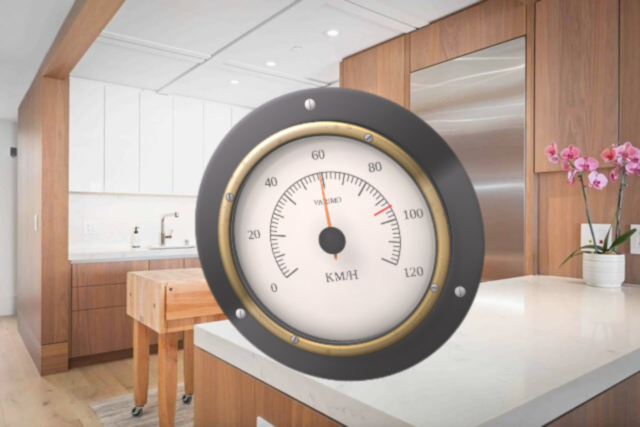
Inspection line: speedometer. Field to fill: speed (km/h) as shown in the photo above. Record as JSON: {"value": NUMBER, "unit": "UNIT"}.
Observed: {"value": 60, "unit": "km/h"}
